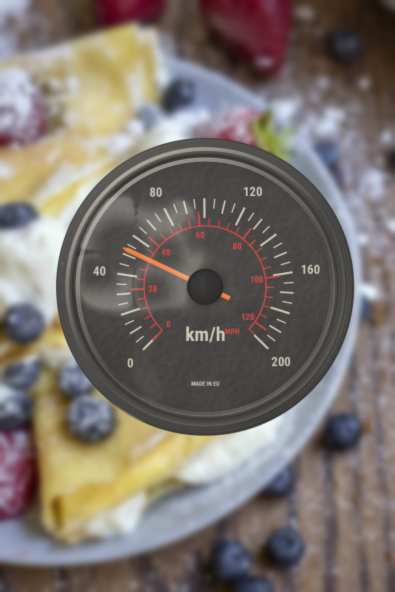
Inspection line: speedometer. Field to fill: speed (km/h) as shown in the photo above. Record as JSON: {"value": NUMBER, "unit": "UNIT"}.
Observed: {"value": 52.5, "unit": "km/h"}
